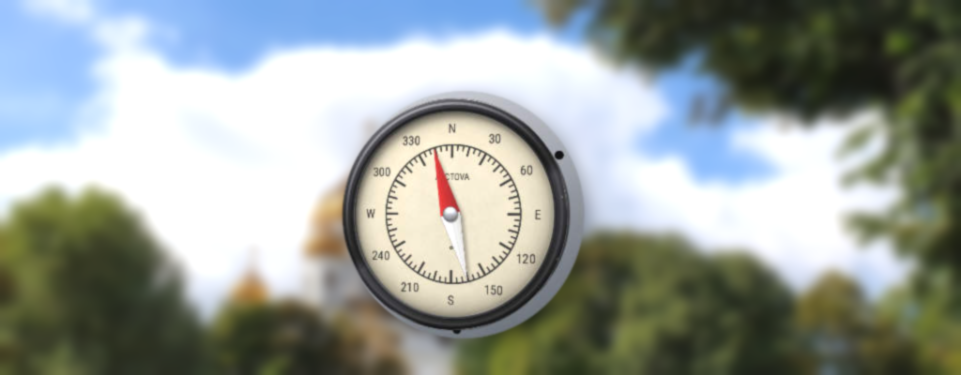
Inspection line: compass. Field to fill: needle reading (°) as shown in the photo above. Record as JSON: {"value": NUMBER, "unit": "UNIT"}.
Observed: {"value": 345, "unit": "°"}
